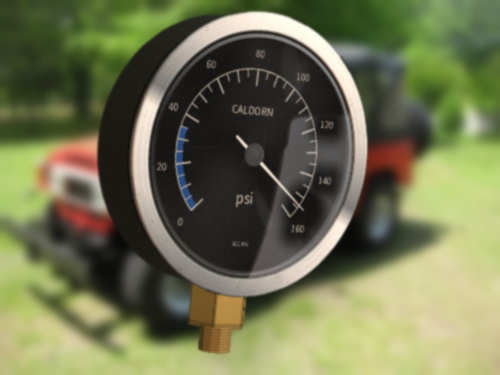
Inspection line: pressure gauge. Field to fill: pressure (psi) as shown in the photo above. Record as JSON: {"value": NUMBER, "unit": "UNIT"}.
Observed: {"value": 155, "unit": "psi"}
